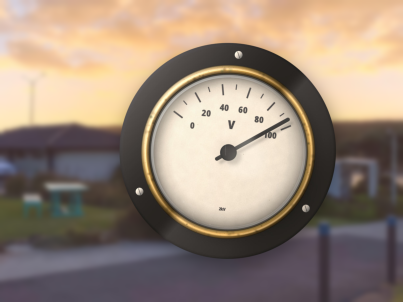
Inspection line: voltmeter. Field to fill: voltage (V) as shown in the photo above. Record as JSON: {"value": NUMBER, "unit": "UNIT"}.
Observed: {"value": 95, "unit": "V"}
